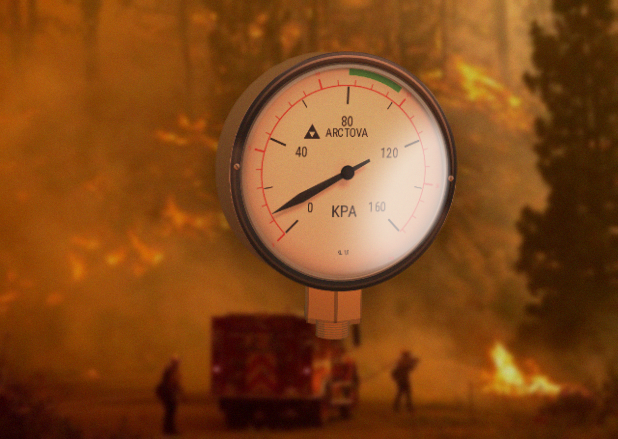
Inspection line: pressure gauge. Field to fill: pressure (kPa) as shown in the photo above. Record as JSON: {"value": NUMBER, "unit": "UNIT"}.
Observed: {"value": 10, "unit": "kPa"}
